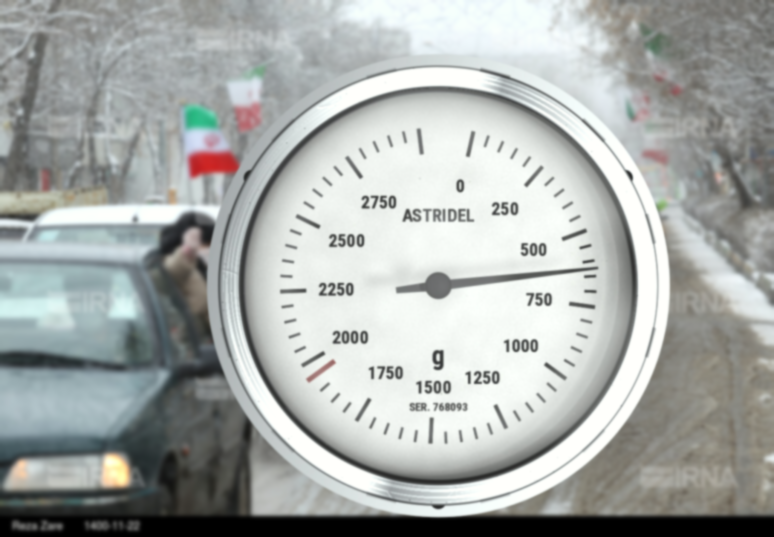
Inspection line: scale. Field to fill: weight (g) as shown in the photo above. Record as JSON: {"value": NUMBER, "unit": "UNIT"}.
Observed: {"value": 625, "unit": "g"}
